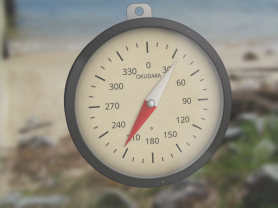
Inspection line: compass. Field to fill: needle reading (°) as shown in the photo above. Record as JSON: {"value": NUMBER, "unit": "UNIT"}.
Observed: {"value": 215, "unit": "°"}
